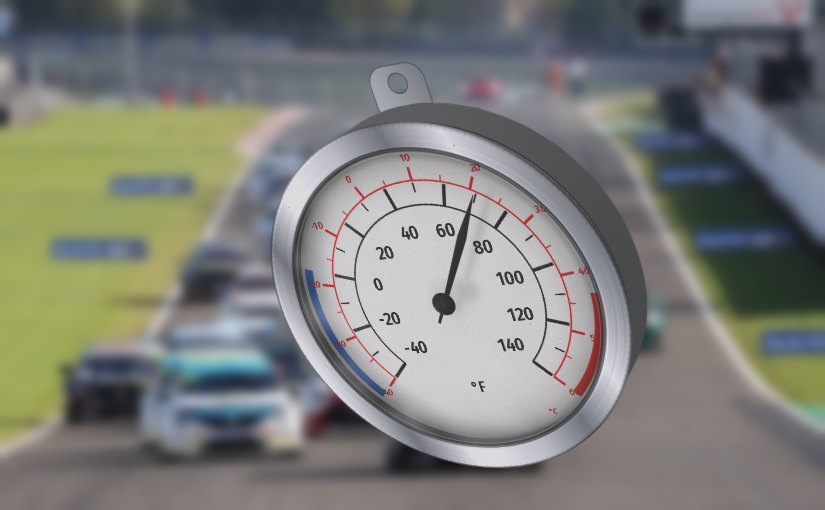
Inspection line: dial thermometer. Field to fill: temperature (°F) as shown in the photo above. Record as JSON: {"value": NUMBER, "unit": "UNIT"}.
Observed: {"value": 70, "unit": "°F"}
